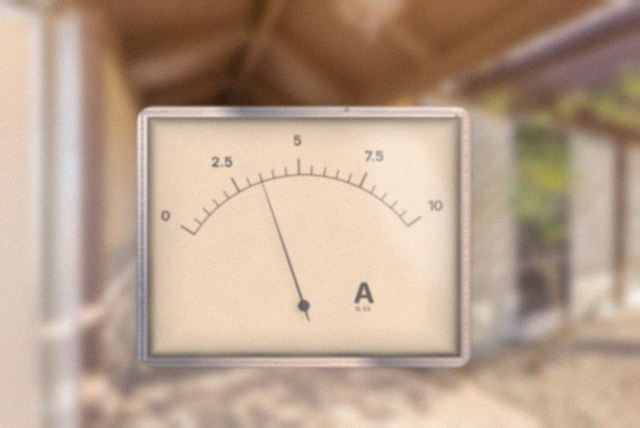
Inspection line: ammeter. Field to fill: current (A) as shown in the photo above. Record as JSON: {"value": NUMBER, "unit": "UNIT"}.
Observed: {"value": 3.5, "unit": "A"}
